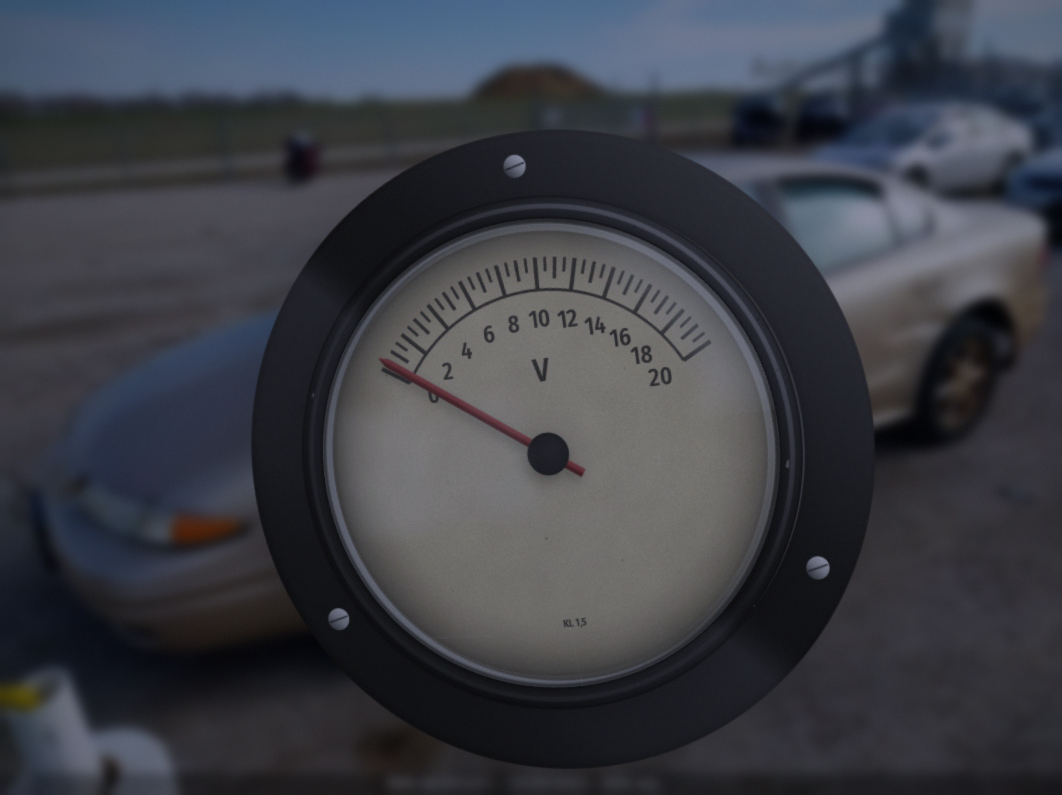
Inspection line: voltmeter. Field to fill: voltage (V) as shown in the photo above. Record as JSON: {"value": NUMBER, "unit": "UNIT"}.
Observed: {"value": 0.5, "unit": "V"}
